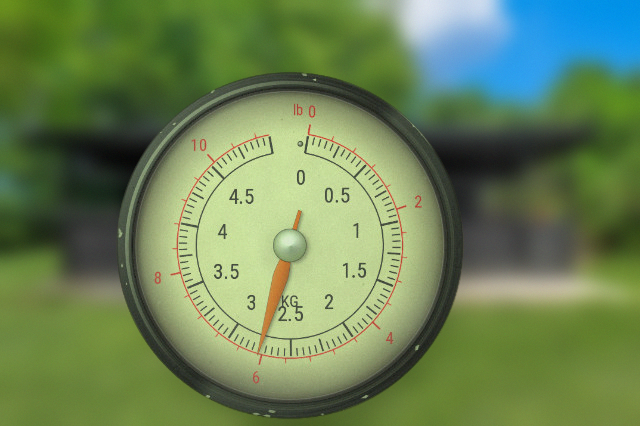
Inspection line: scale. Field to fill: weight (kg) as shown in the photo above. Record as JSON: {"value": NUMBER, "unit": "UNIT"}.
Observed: {"value": 2.75, "unit": "kg"}
